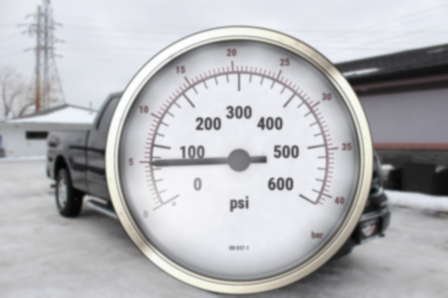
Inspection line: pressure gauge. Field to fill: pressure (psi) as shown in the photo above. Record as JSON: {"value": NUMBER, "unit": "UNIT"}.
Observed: {"value": 70, "unit": "psi"}
